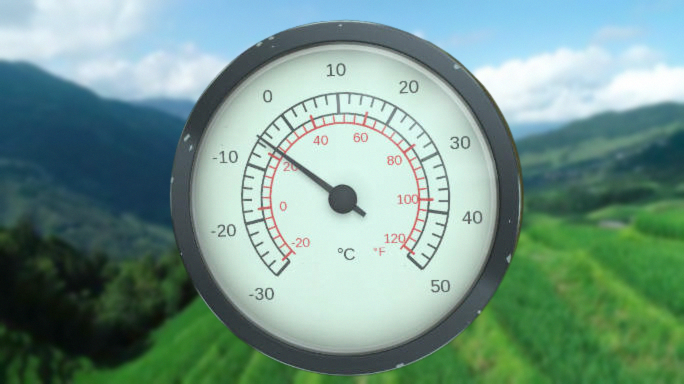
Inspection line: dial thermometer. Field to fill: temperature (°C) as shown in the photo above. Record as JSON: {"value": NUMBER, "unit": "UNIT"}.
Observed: {"value": -5, "unit": "°C"}
